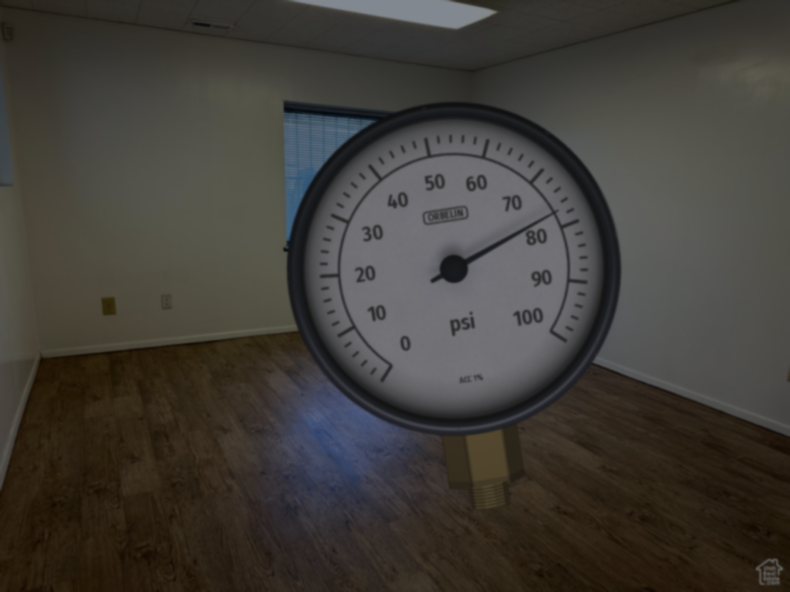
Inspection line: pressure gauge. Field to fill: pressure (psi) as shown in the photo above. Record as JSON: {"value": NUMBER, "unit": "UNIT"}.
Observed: {"value": 77, "unit": "psi"}
